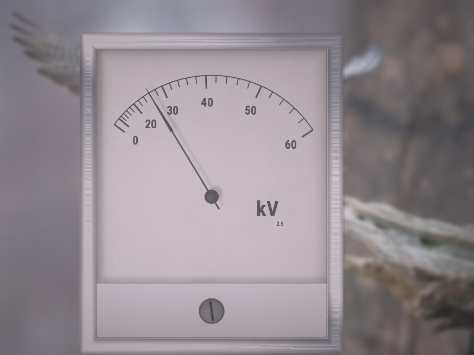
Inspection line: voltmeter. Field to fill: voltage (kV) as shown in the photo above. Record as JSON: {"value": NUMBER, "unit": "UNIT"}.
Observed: {"value": 26, "unit": "kV"}
